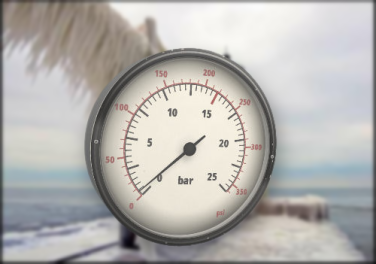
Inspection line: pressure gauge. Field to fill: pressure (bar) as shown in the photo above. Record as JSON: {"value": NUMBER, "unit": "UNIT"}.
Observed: {"value": 0.5, "unit": "bar"}
